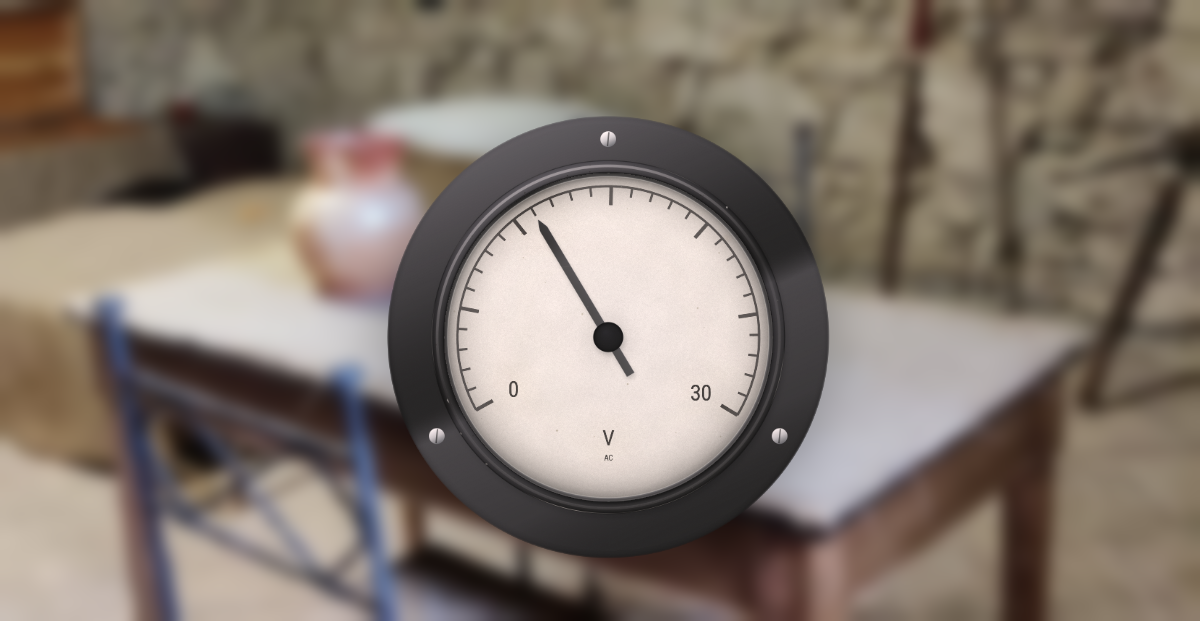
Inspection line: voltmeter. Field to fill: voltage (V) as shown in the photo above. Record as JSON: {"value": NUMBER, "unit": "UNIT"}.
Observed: {"value": 11, "unit": "V"}
